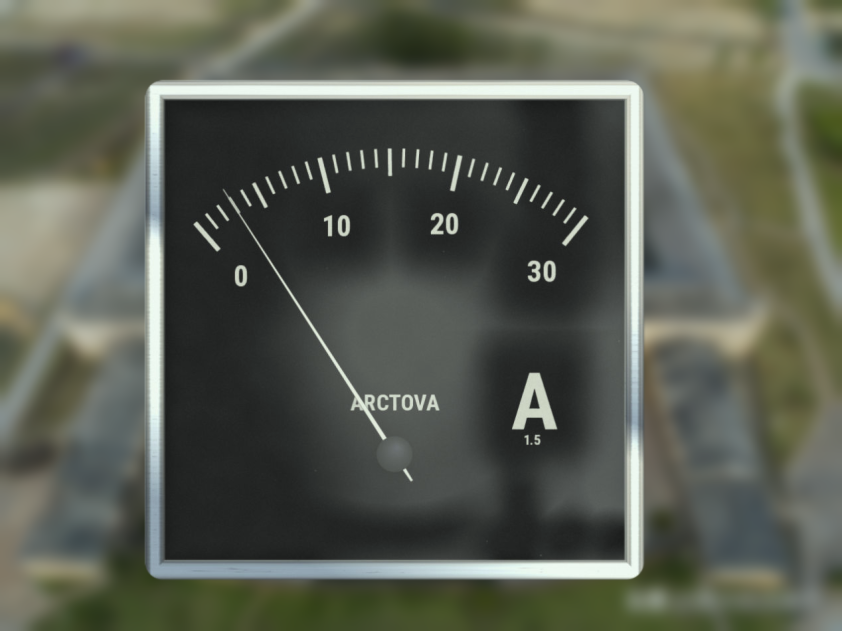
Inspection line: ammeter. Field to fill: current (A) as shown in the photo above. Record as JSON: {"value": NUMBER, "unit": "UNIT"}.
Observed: {"value": 3, "unit": "A"}
